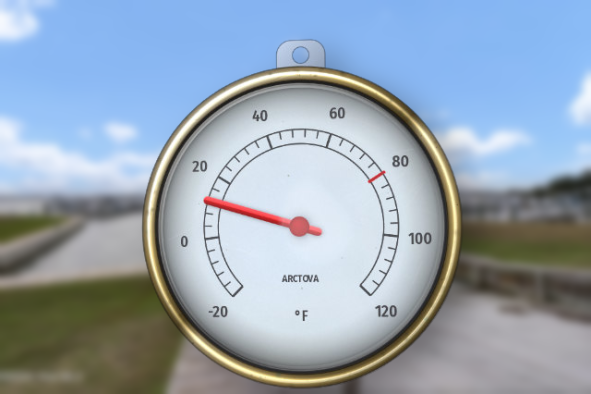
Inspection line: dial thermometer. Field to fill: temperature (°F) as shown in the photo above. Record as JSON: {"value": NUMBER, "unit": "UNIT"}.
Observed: {"value": 12, "unit": "°F"}
